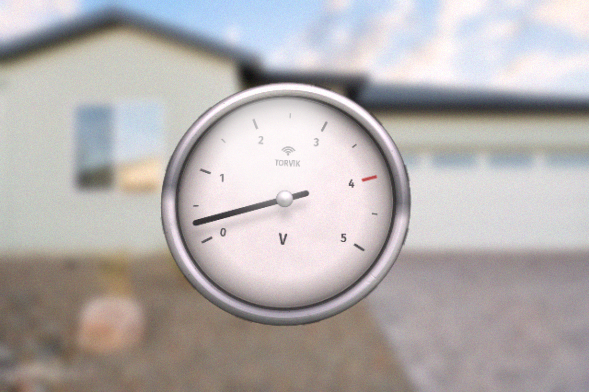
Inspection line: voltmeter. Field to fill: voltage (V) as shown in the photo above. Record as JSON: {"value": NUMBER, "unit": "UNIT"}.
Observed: {"value": 0.25, "unit": "V"}
